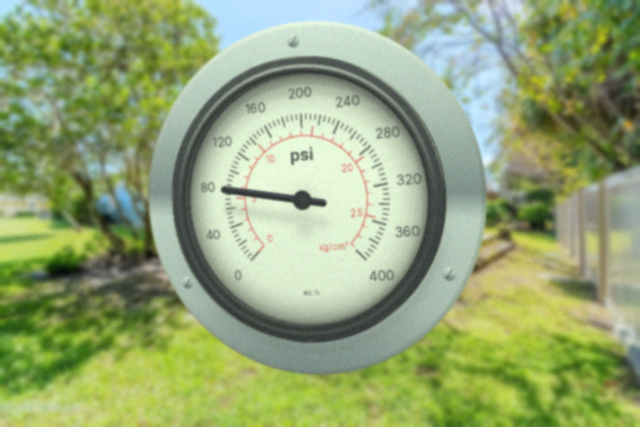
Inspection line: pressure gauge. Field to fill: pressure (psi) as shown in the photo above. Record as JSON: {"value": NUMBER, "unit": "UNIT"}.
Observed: {"value": 80, "unit": "psi"}
